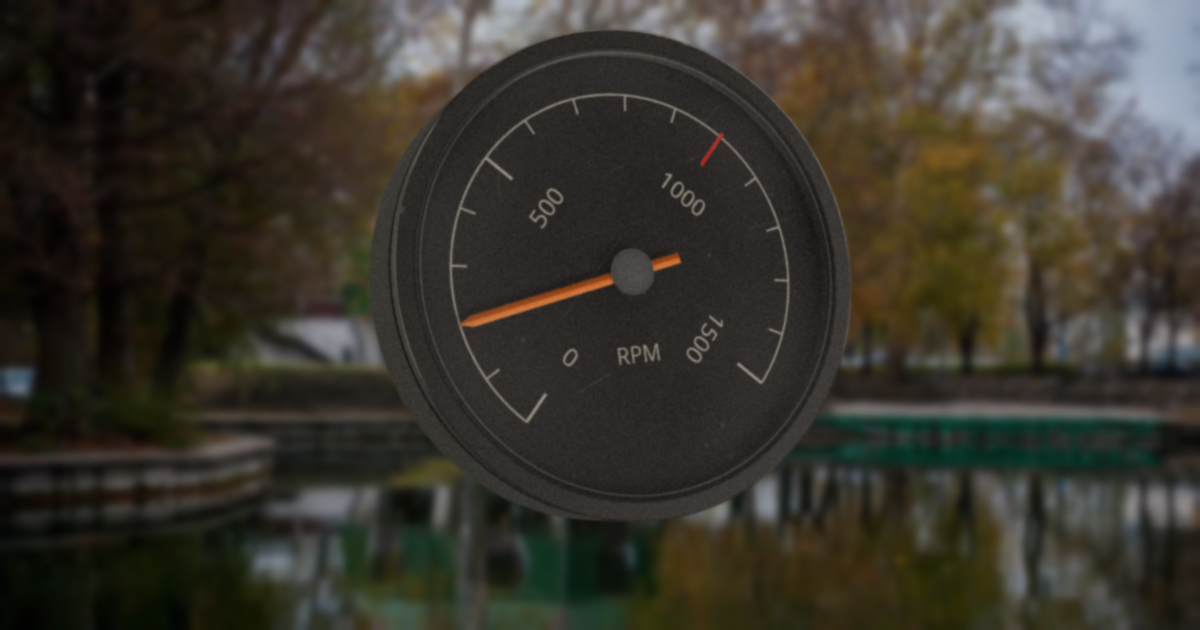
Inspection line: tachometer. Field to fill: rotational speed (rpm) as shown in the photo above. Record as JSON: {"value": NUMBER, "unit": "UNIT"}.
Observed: {"value": 200, "unit": "rpm"}
